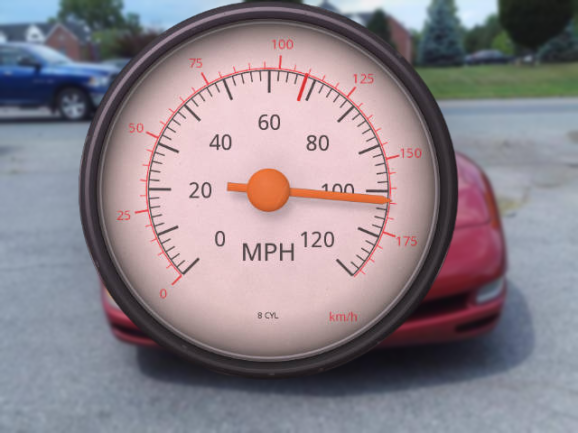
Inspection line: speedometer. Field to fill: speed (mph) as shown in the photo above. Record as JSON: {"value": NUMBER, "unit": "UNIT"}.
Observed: {"value": 102, "unit": "mph"}
